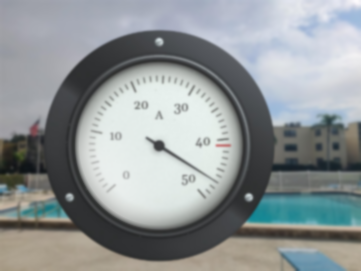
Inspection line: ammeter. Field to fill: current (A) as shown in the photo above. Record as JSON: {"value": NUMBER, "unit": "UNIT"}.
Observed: {"value": 47, "unit": "A"}
